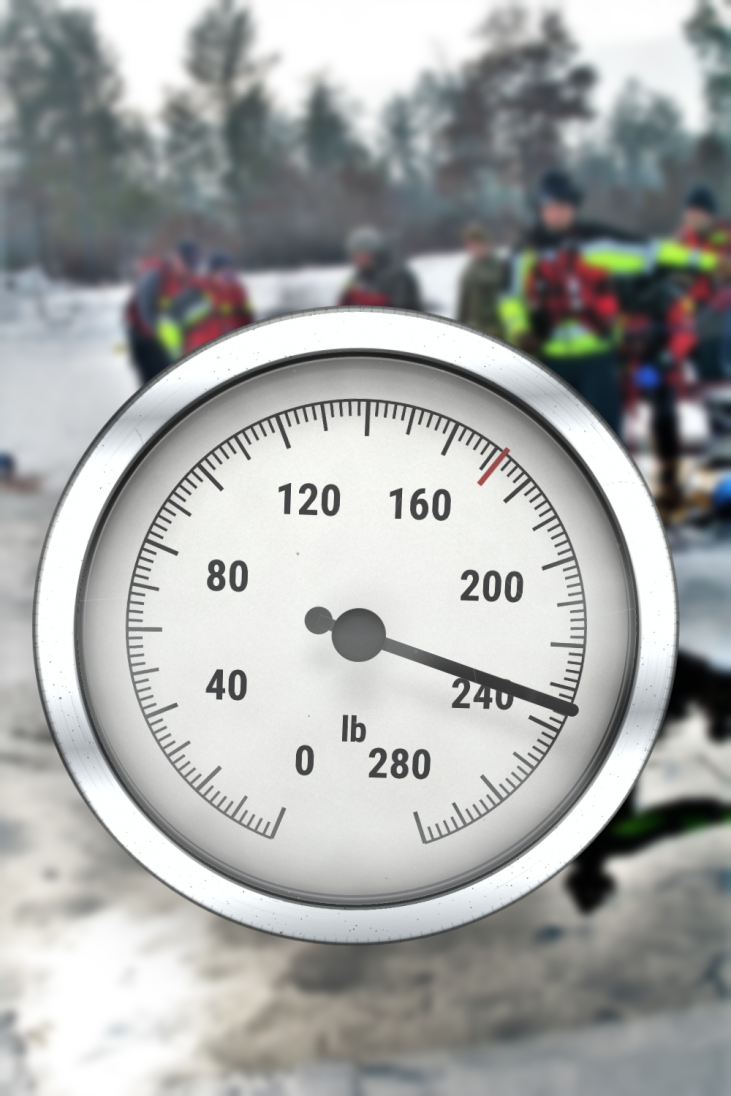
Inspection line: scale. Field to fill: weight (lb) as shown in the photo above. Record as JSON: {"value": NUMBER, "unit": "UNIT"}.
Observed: {"value": 234, "unit": "lb"}
